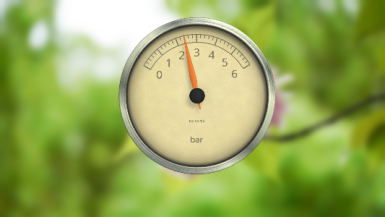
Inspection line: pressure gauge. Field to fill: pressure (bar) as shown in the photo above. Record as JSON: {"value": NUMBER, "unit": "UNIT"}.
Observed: {"value": 2.4, "unit": "bar"}
